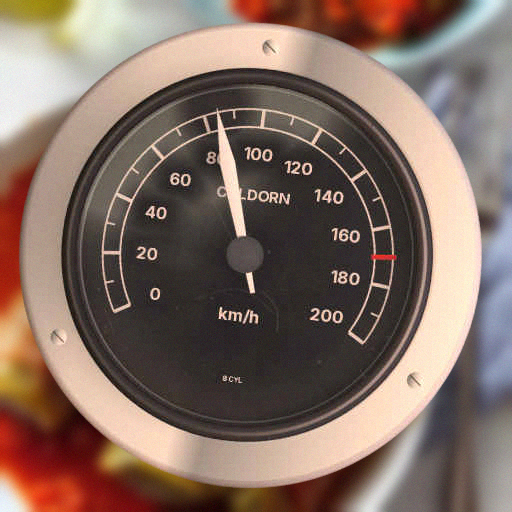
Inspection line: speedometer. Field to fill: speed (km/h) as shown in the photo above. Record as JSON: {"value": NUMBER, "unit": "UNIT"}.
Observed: {"value": 85, "unit": "km/h"}
